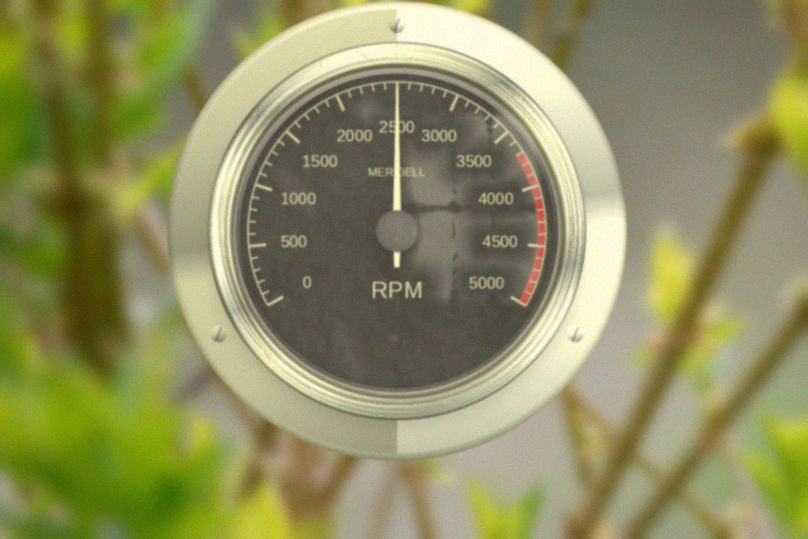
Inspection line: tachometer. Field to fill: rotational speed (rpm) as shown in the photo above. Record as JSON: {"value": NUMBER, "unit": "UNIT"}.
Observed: {"value": 2500, "unit": "rpm"}
